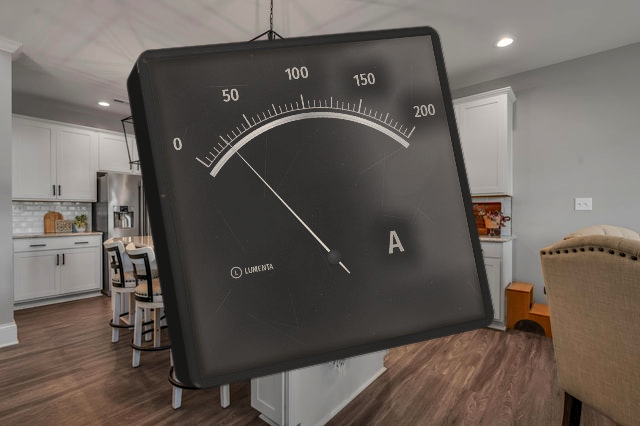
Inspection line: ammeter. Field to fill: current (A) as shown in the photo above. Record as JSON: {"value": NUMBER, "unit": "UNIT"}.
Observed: {"value": 25, "unit": "A"}
